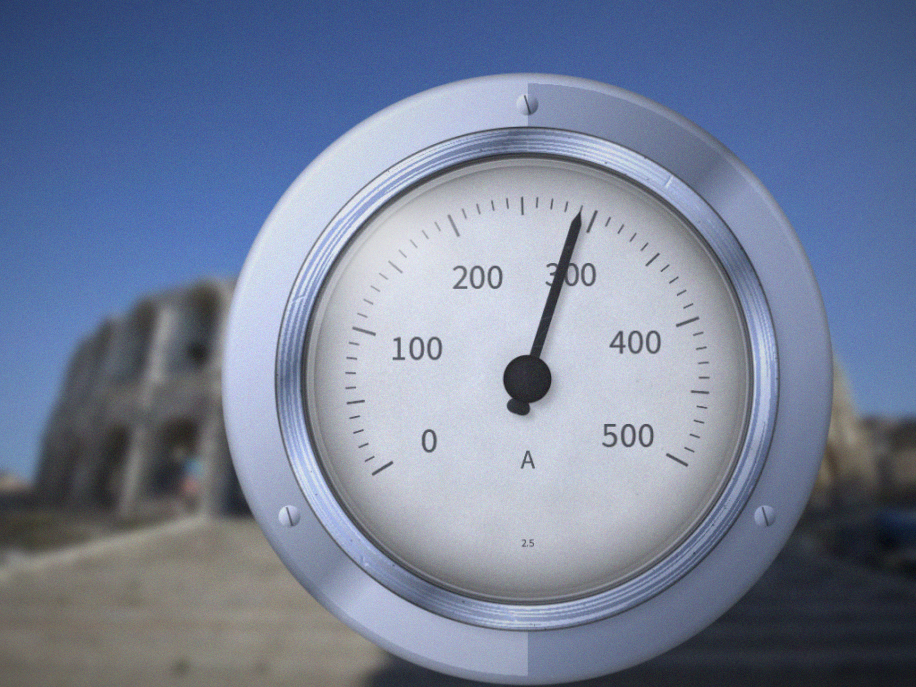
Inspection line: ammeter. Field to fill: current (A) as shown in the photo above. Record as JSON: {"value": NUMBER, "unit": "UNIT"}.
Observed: {"value": 290, "unit": "A"}
